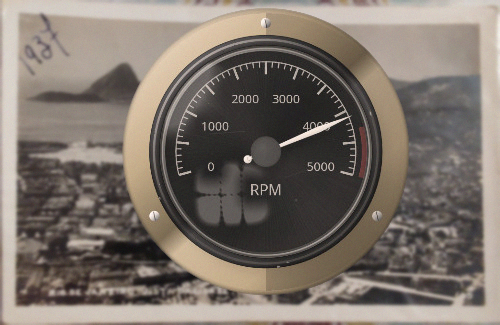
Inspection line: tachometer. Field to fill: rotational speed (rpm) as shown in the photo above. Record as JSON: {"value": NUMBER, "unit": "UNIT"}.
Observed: {"value": 4100, "unit": "rpm"}
